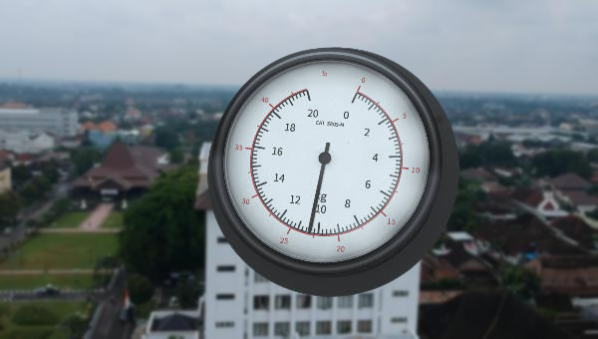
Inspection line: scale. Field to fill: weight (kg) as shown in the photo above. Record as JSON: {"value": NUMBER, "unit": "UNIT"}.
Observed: {"value": 10.4, "unit": "kg"}
